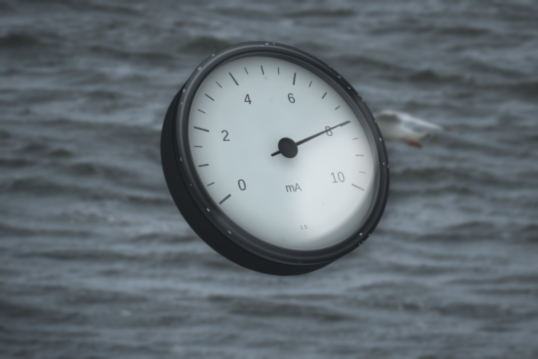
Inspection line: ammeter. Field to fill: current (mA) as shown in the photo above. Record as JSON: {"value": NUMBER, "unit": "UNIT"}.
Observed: {"value": 8, "unit": "mA"}
